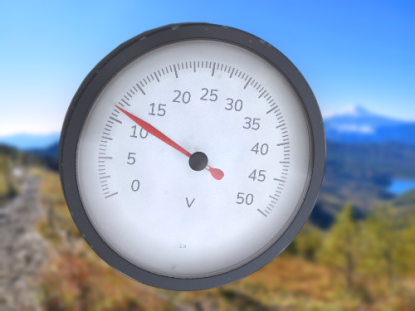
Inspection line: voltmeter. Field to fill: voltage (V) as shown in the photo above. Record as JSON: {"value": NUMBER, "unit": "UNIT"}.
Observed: {"value": 11.5, "unit": "V"}
